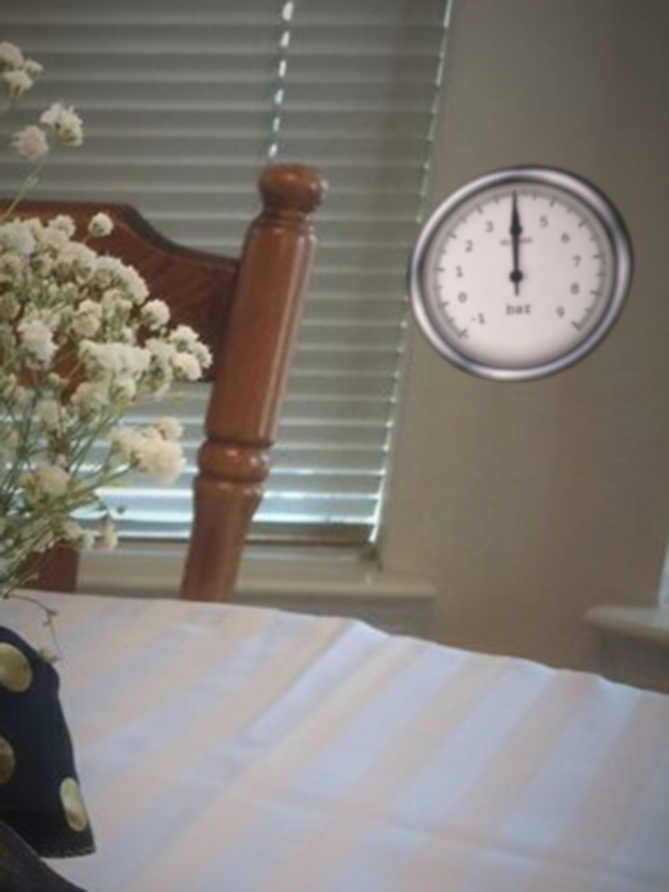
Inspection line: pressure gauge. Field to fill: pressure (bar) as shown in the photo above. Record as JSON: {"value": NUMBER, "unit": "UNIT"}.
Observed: {"value": 4, "unit": "bar"}
